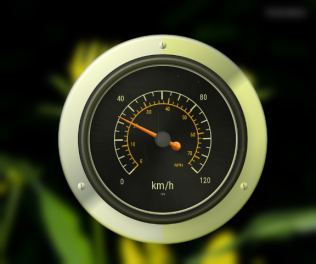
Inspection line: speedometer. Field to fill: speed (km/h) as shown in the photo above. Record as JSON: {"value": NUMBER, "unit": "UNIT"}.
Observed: {"value": 32.5, "unit": "km/h"}
